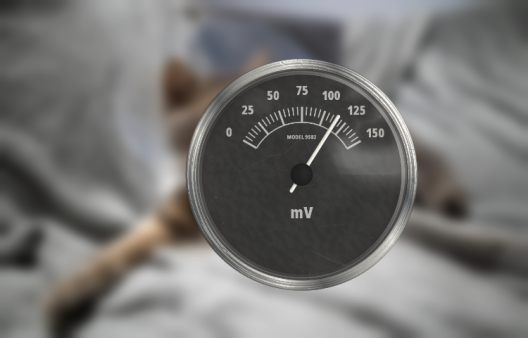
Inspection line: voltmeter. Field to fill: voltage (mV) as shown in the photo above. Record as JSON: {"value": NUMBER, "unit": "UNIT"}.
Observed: {"value": 115, "unit": "mV"}
